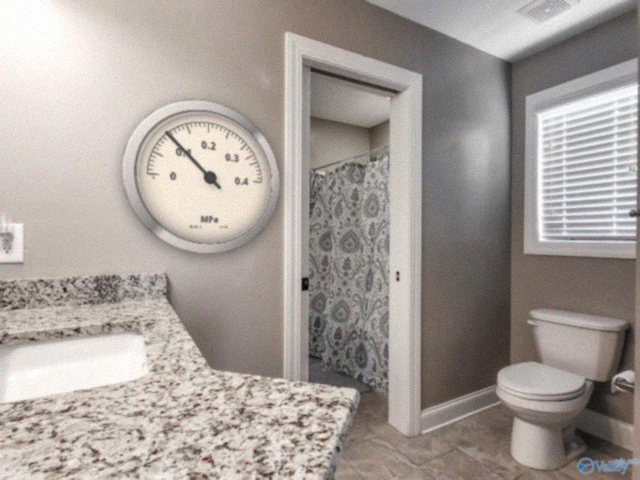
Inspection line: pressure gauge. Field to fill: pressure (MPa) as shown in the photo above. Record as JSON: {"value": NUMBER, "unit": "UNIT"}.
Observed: {"value": 0.1, "unit": "MPa"}
